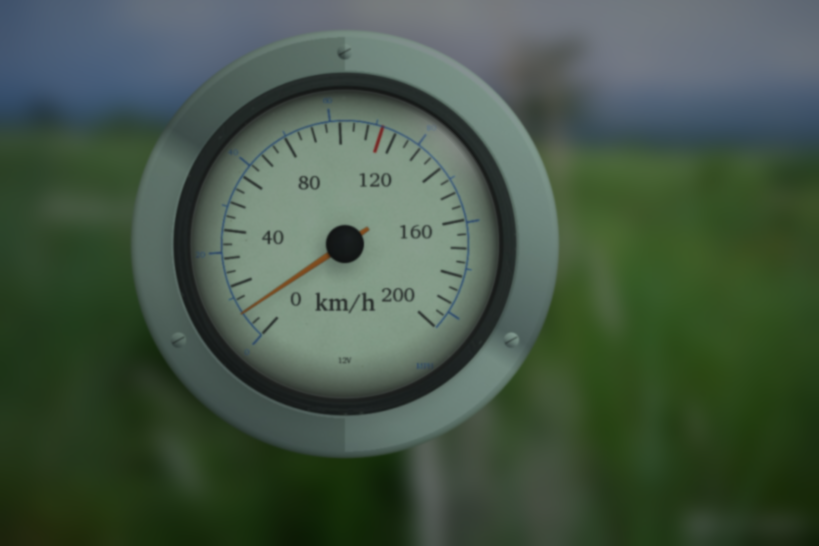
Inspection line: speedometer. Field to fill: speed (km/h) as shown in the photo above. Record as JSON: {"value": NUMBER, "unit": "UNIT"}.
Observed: {"value": 10, "unit": "km/h"}
